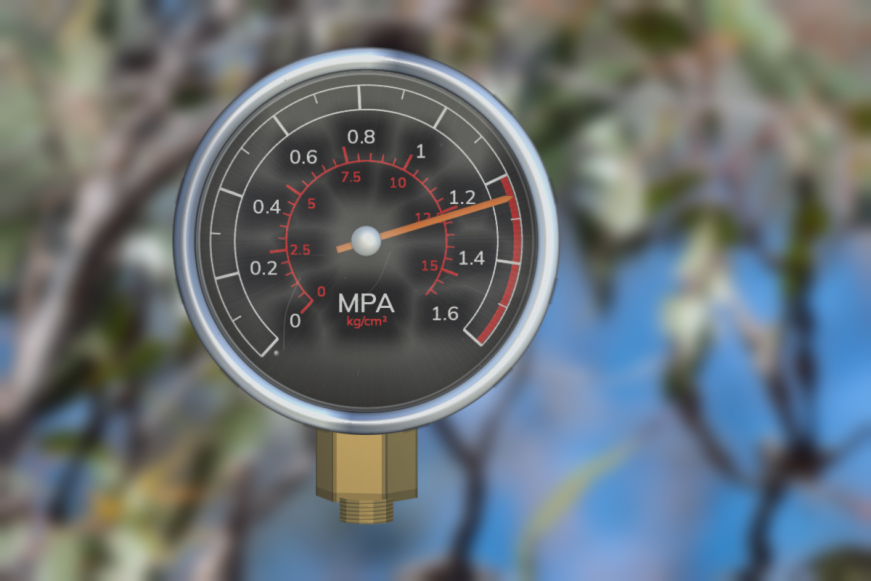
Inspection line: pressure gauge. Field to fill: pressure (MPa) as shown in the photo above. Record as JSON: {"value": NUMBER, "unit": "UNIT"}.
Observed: {"value": 1.25, "unit": "MPa"}
